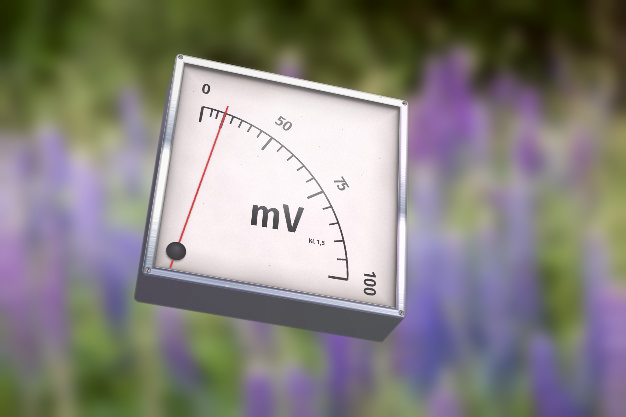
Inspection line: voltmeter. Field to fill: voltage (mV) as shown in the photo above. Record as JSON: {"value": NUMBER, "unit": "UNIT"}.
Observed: {"value": 25, "unit": "mV"}
